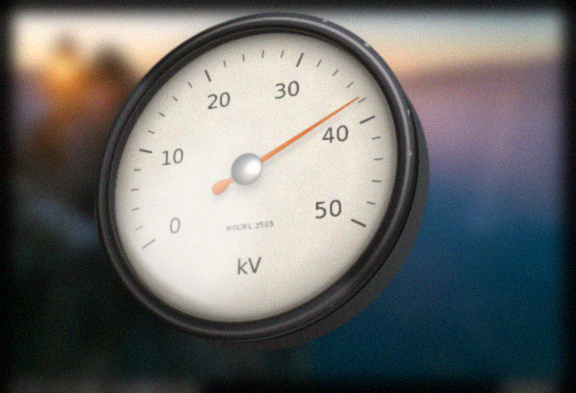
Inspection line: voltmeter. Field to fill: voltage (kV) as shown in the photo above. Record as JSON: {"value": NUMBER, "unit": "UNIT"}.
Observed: {"value": 38, "unit": "kV"}
